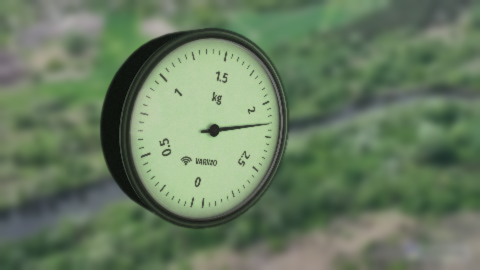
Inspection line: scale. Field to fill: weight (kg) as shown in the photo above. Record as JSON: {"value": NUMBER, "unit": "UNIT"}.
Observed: {"value": 2.15, "unit": "kg"}
